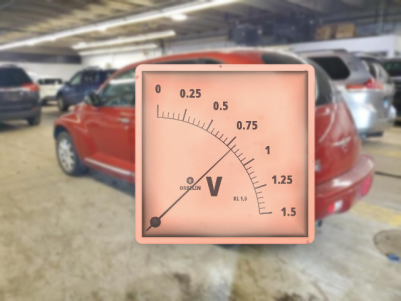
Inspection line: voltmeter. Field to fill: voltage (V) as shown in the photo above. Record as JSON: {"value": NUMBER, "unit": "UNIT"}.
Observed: {"value": 0.8, "unit": "V"}
